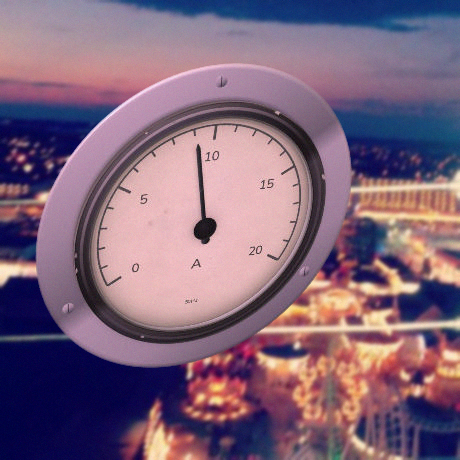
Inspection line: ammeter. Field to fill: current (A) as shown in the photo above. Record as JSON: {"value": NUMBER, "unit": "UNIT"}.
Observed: {"value": 9, "unit": "A"}
